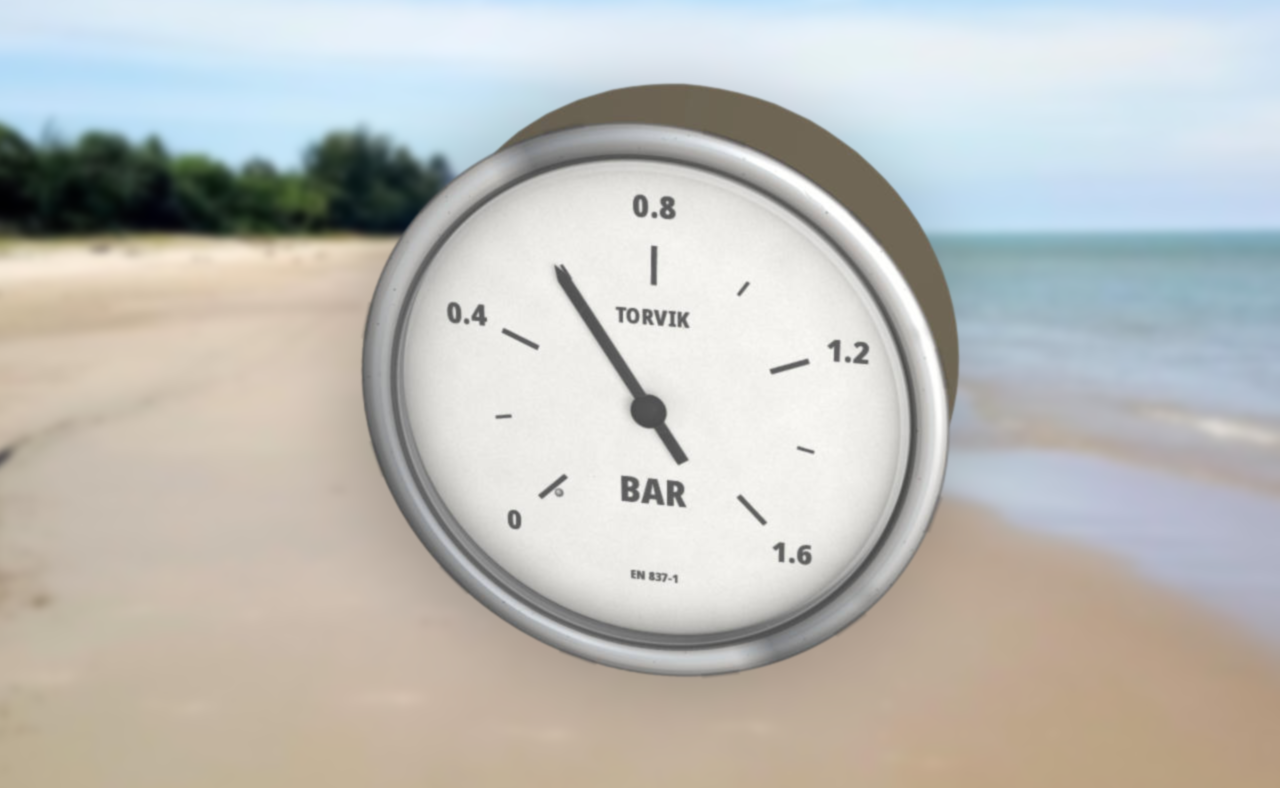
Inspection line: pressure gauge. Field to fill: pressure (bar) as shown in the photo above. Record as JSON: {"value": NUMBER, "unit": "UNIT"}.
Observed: {"value": 0.6, "unit": "bar"}
